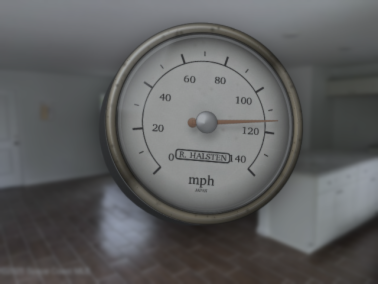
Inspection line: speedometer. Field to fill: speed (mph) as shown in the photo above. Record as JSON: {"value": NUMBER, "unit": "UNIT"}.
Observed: {"value": 115, "unit": "mph"}
